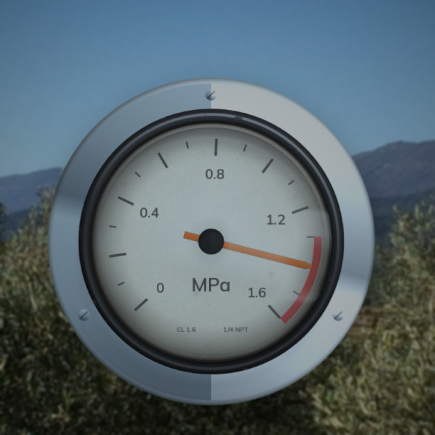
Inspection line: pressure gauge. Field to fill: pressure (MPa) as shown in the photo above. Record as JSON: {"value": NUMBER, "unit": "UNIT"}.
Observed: {"value": 1.4, "unit": "MPa"}
